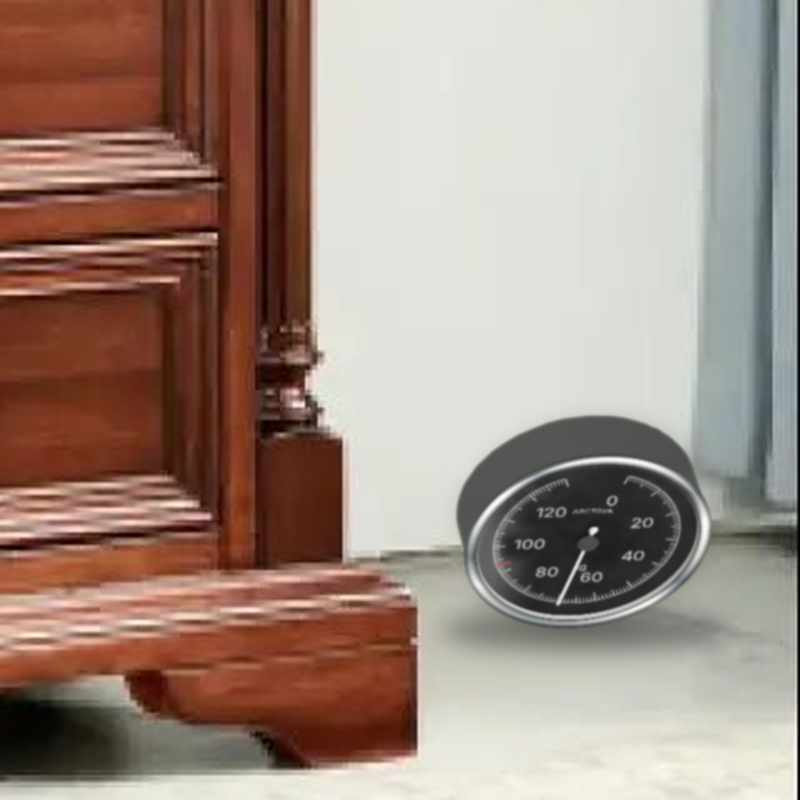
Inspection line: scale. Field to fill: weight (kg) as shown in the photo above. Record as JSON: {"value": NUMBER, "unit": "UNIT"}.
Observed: {"value": 70, "unit": "kg"}
